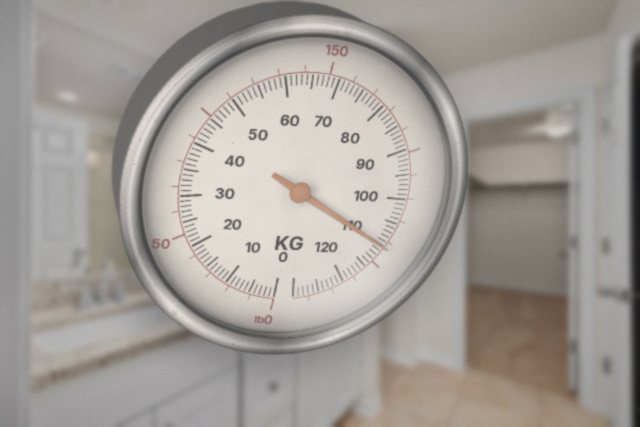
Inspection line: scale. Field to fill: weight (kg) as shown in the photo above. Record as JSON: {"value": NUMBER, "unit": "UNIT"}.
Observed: {"value": 110, "unit": "kg"}
